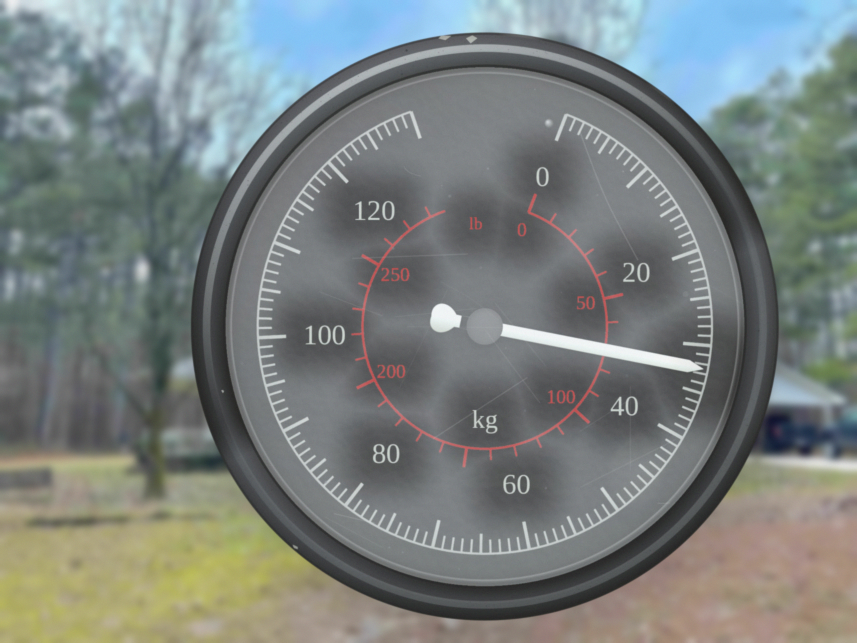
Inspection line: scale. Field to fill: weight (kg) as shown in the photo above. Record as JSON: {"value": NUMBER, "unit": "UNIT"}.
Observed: {"value": 32.5, "unit": "kg"}
